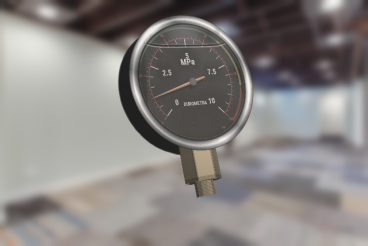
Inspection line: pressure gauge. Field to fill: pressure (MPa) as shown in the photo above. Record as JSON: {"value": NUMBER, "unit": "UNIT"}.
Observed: {"value": 1, "unit": "MPa"}
